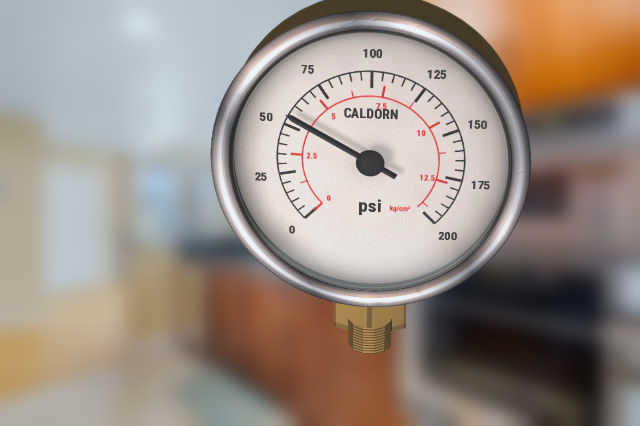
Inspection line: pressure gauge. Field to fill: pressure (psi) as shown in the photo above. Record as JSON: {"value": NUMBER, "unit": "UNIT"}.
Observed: {"value": 55, "unit": "psi"}
